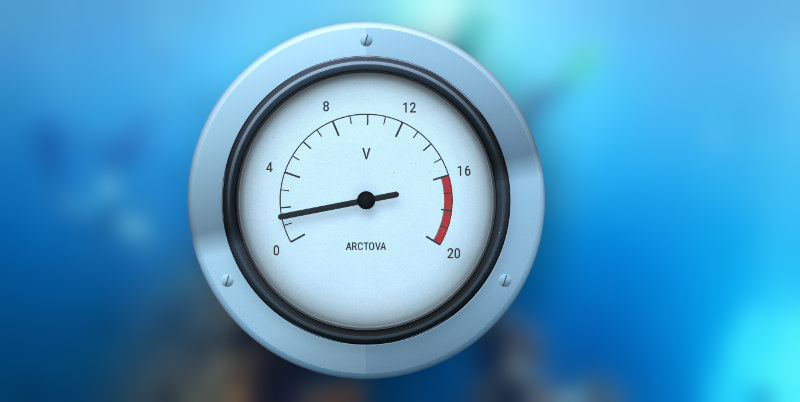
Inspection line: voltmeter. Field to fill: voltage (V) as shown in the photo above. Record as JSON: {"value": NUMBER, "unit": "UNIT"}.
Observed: {"value": 1.5, "unit": "V"}
